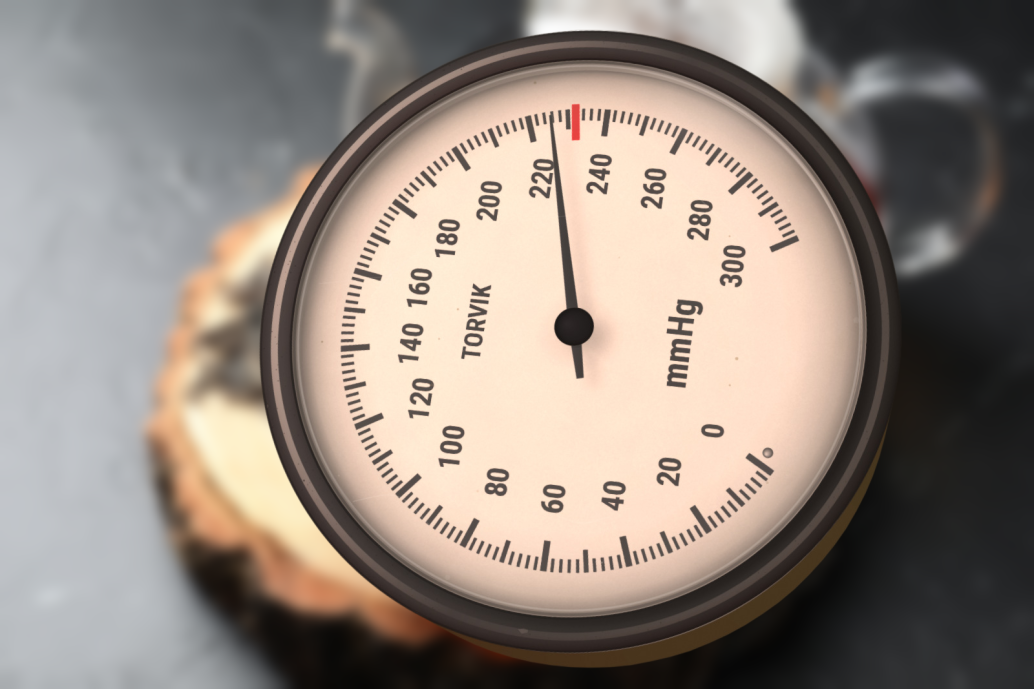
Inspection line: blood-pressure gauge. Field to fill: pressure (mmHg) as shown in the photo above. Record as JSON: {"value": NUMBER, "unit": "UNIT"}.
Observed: {"value": 226, "unit": "mmHg"}
